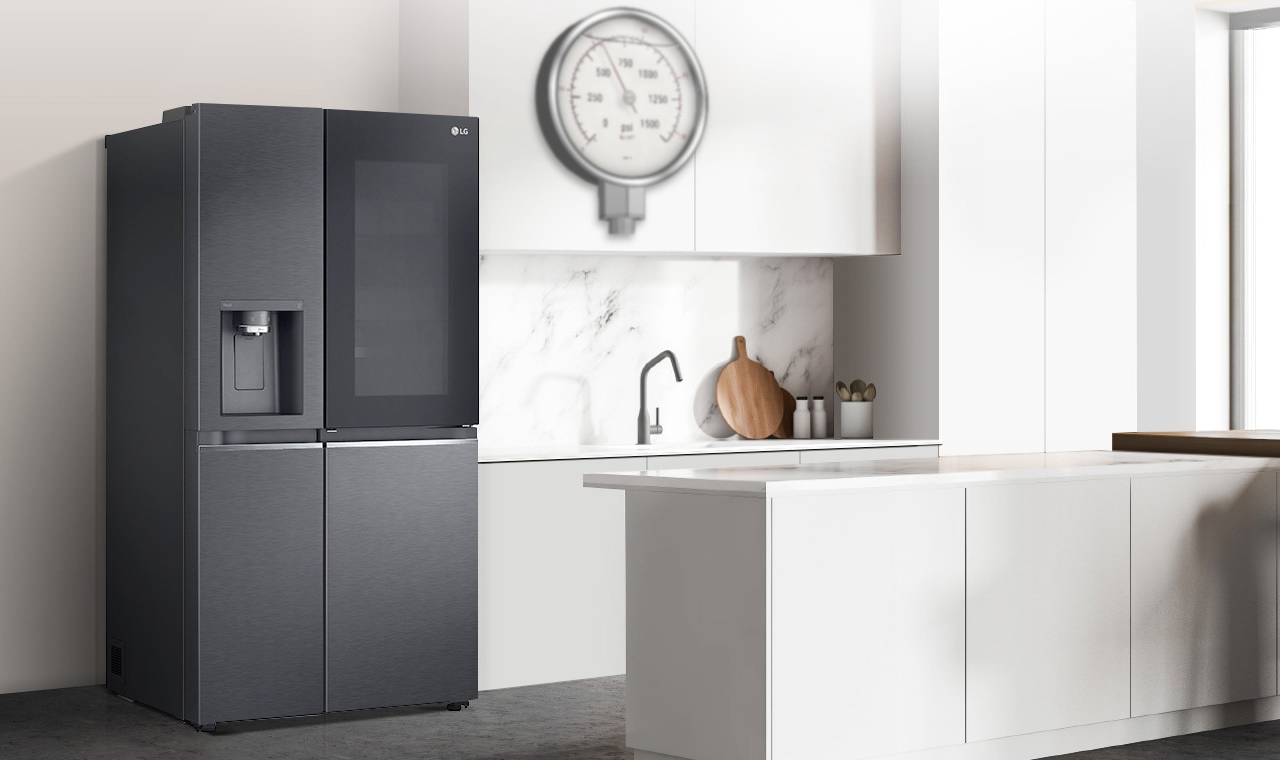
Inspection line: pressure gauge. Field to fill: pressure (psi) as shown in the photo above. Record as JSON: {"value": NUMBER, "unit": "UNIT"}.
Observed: {"value": 600, "unit": "psi"}
